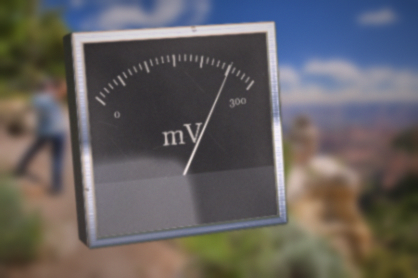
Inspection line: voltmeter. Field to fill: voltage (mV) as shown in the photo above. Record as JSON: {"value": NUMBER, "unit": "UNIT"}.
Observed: {"value": 250, "unit": "mV"}
